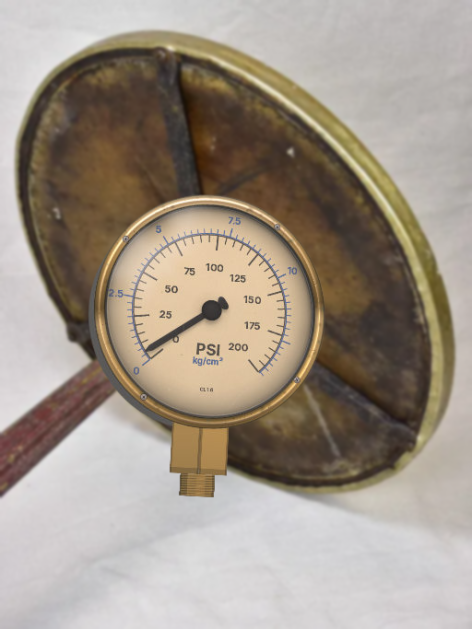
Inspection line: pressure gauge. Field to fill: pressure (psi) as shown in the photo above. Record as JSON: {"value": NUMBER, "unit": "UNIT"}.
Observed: {"value": 5, "unit": "psi"}
